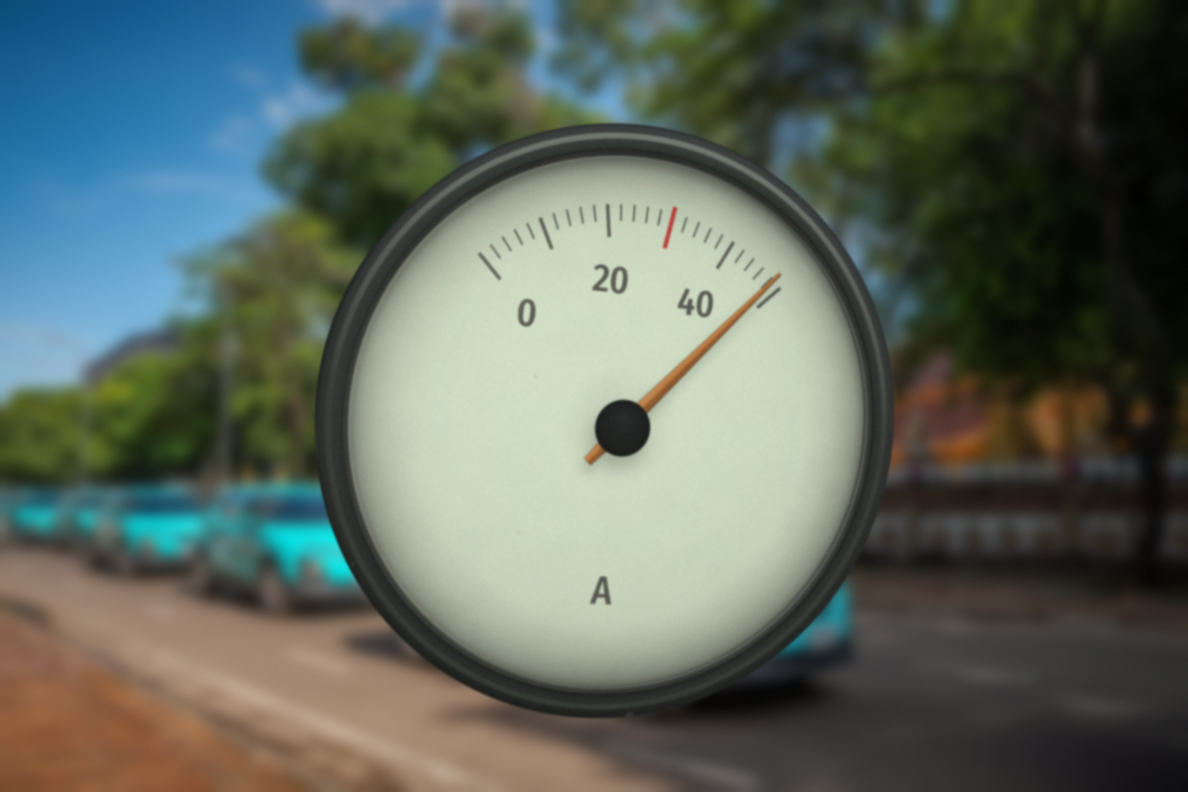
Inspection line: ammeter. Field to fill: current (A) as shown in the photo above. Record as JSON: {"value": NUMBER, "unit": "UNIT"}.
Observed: {"value": 48, "unit": "A"}
